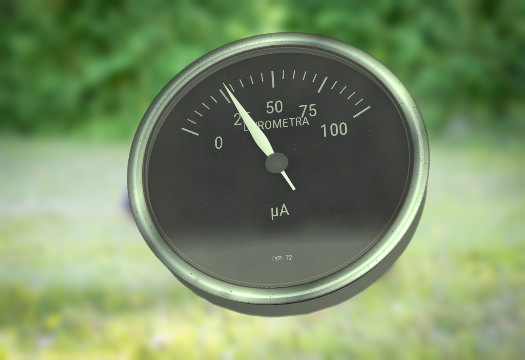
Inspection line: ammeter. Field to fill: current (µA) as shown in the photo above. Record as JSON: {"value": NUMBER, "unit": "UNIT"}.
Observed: {"value": 27.5, "unit": "µA"}
